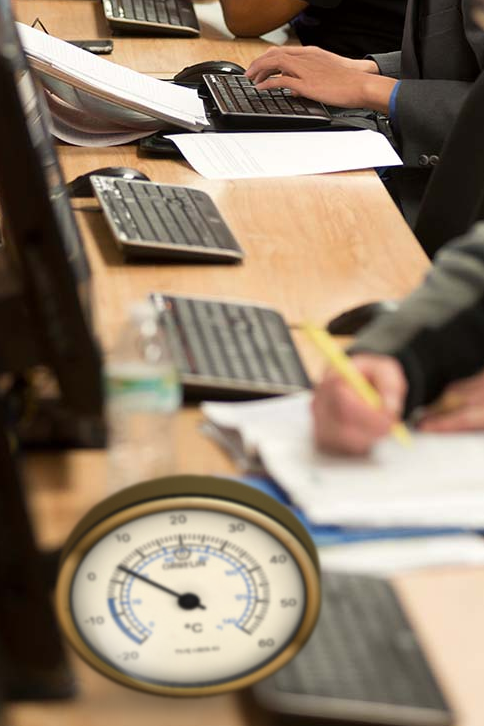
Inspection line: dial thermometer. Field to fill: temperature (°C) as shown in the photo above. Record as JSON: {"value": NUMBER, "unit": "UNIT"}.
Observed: {"value": 5, "unit": "°C"}
